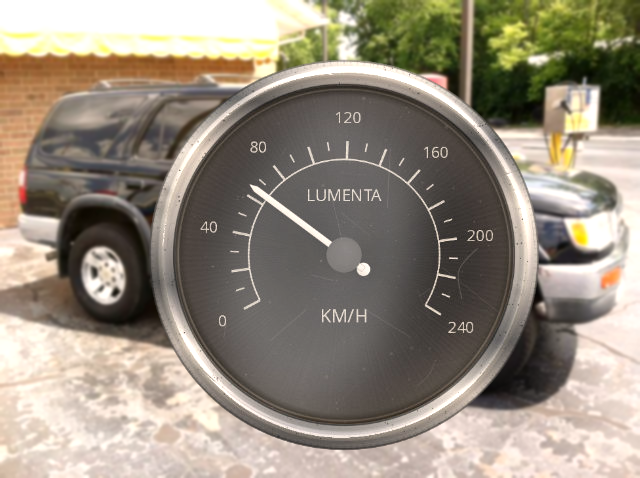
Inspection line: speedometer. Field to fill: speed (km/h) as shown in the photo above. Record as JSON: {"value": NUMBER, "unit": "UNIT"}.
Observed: {"value": 65, "unit": "km/h"}
